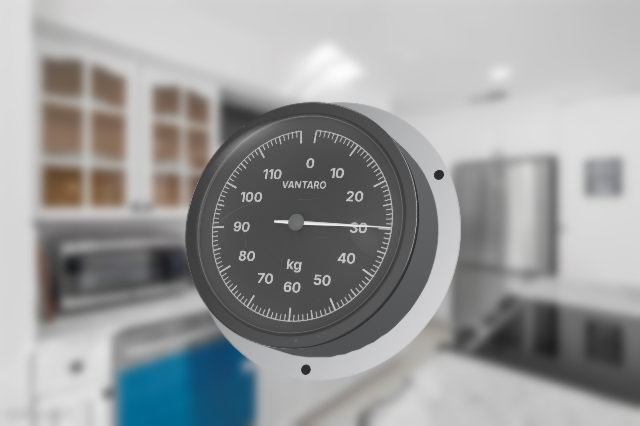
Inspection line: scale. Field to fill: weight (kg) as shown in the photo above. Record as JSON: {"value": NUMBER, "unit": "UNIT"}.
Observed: {"value": 30, "unit": "kg"}
